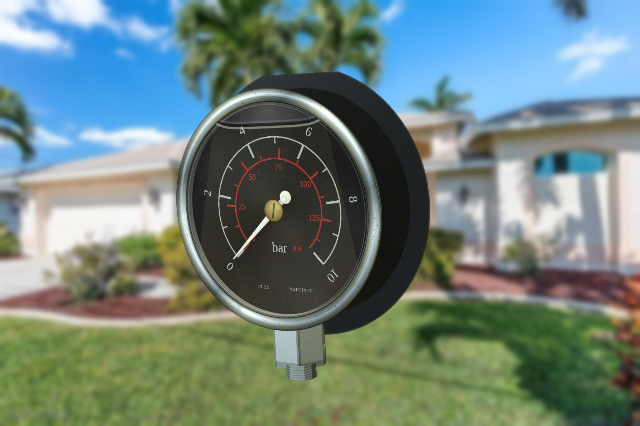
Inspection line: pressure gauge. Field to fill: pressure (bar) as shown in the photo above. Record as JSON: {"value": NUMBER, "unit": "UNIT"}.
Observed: {"value": 0, "unit": "bar"}
